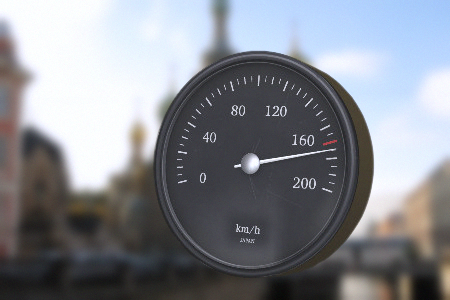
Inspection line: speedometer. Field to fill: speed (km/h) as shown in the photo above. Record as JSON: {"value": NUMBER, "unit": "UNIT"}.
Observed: {"value": 175, "unit": "km/h"}
